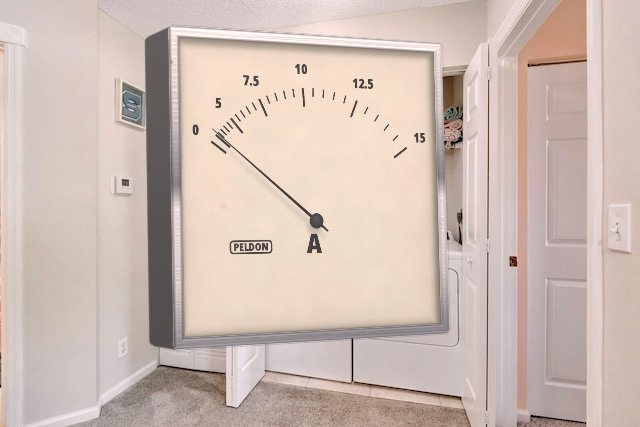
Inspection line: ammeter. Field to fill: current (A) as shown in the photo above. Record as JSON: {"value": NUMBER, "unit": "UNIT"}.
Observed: {"value": 2.5, "unit": "A"}
